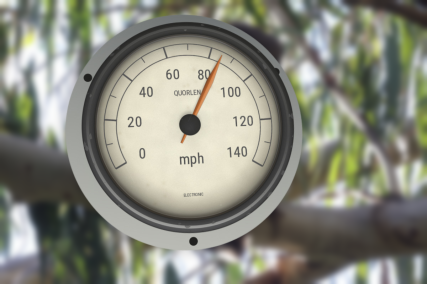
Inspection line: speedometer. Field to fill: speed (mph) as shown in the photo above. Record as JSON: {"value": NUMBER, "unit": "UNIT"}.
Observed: {"value": 85, "unit": "mph"}
